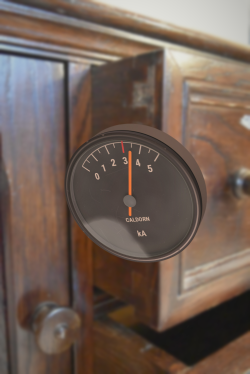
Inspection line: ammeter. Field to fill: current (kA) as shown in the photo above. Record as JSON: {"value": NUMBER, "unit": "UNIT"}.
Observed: {"value": 3.5, "unit": "kA"}
